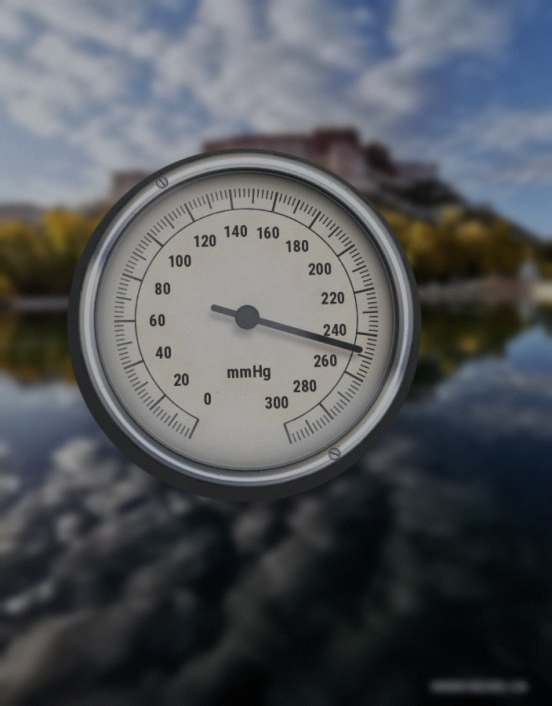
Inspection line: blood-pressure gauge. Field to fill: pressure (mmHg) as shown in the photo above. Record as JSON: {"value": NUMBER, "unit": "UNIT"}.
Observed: {"value": 248, "unit": "mmHg"}
